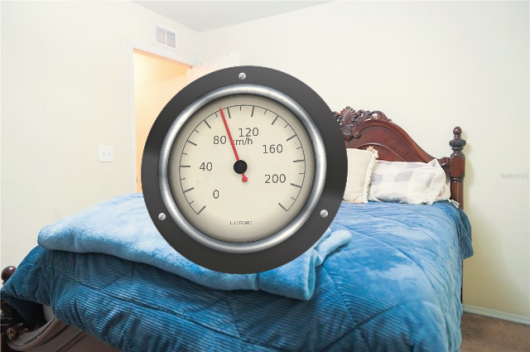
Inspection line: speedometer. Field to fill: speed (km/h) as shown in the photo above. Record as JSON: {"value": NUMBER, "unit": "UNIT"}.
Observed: {"value": 95, "unit": "km/h"}
